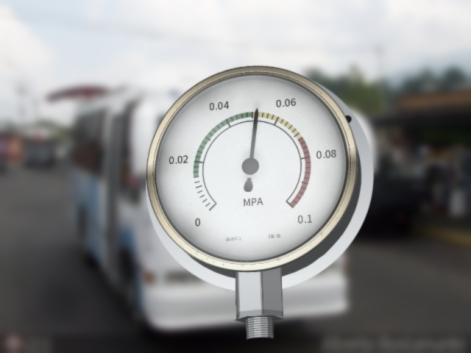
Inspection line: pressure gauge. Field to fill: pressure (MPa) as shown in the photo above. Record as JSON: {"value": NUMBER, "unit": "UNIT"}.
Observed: {"value": 0.052, "unit": "MPa"}
